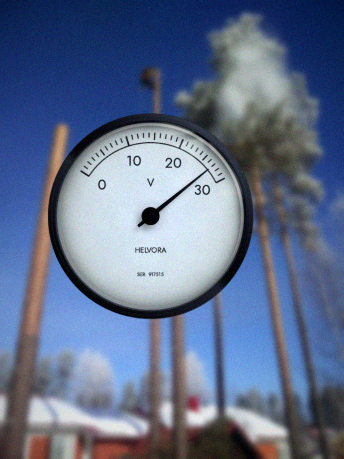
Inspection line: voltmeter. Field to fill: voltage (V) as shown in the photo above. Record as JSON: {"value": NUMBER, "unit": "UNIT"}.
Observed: {"value": 27, "unit": "V"}
